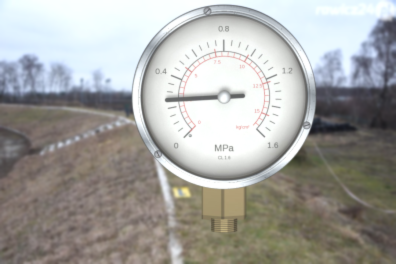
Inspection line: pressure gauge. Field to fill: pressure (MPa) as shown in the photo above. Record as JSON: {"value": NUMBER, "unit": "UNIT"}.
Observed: {"value": 0.25, "unit": "MPa"}
